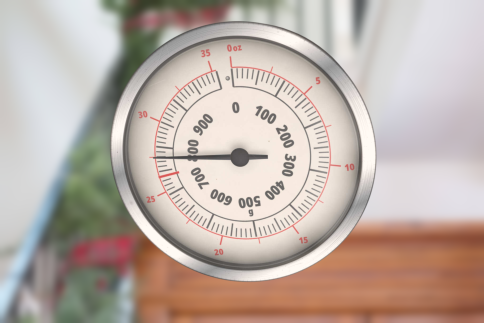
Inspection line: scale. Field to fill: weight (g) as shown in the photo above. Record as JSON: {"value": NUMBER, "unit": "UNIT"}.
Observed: {"value": 780, "unit": "g"}
